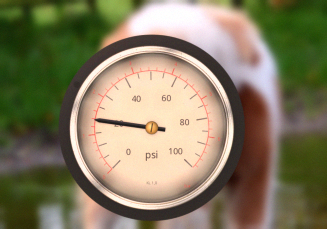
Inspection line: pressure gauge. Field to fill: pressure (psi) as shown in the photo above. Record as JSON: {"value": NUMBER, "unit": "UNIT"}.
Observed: {"value": 20, "unit": "psi"}
